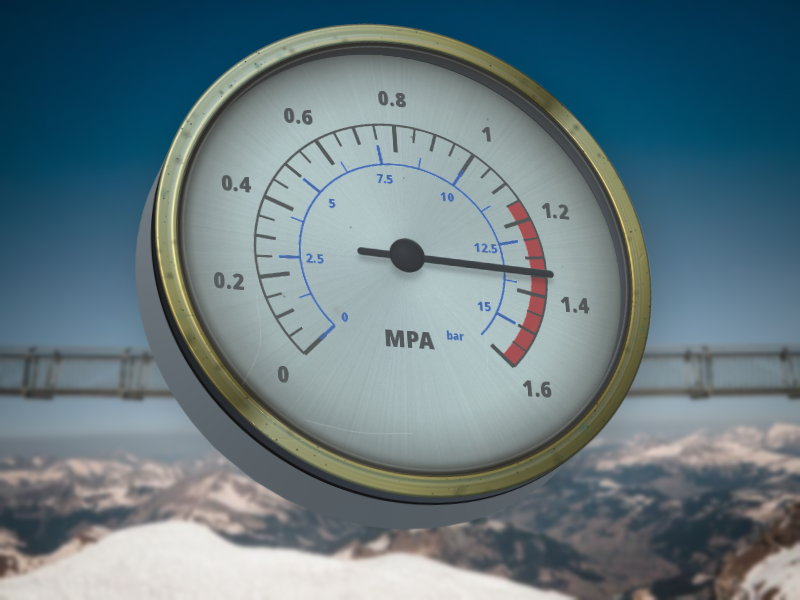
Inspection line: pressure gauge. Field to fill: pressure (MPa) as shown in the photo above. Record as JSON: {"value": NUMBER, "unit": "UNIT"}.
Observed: {"value": 1.35, "unit": "MPa"}
